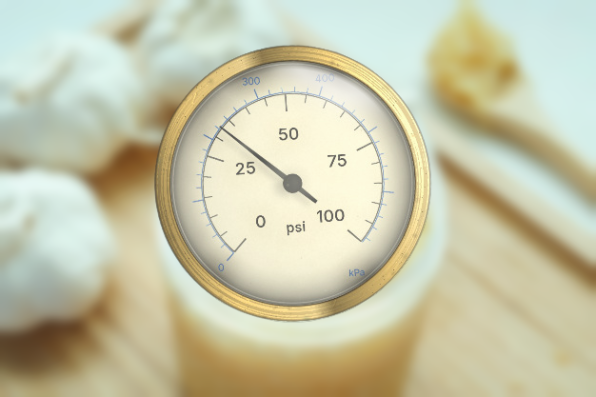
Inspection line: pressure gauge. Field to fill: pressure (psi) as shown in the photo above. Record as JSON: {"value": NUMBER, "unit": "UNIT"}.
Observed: {"value": 32.5, "unit": "psi"}
